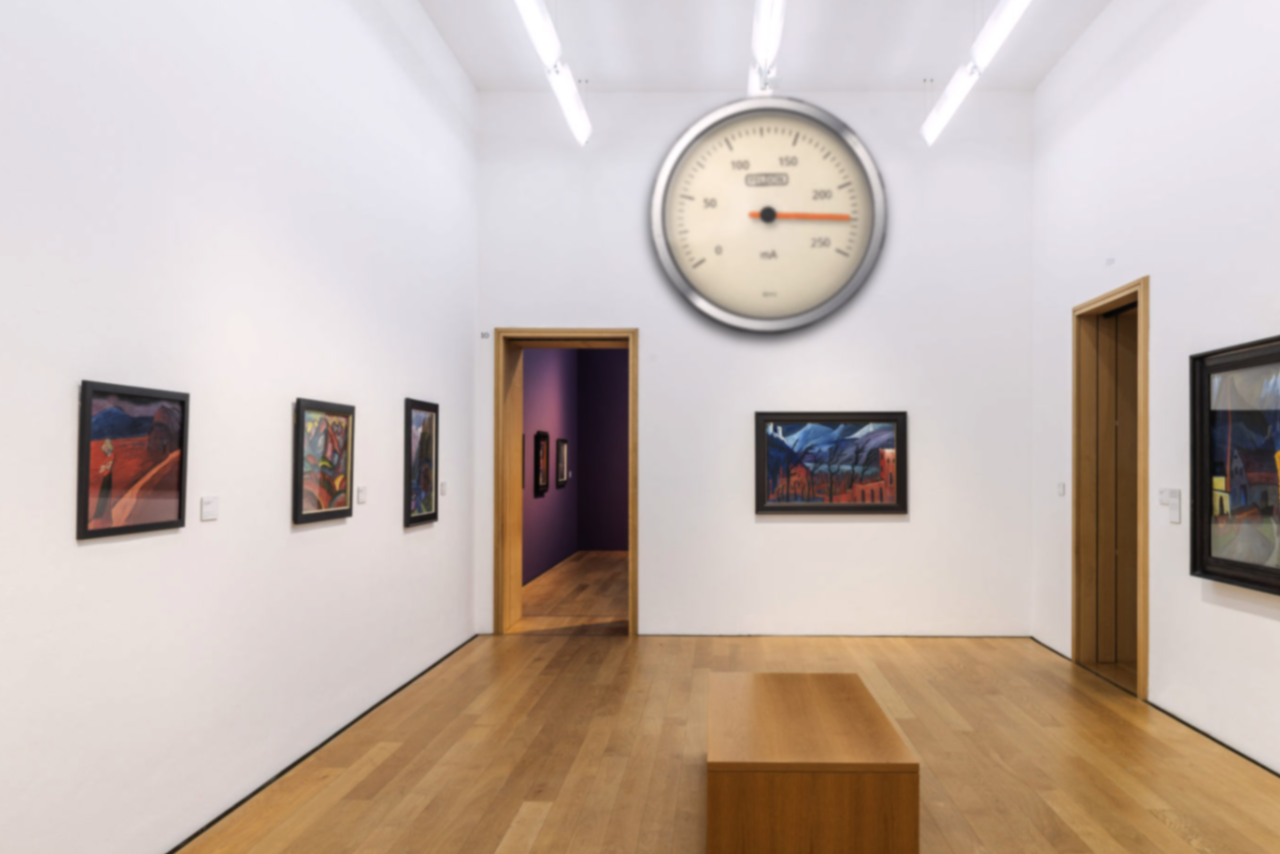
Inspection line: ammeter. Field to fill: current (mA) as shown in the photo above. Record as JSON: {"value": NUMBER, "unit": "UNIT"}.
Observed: {"value": 225, "unit": "mA"}
